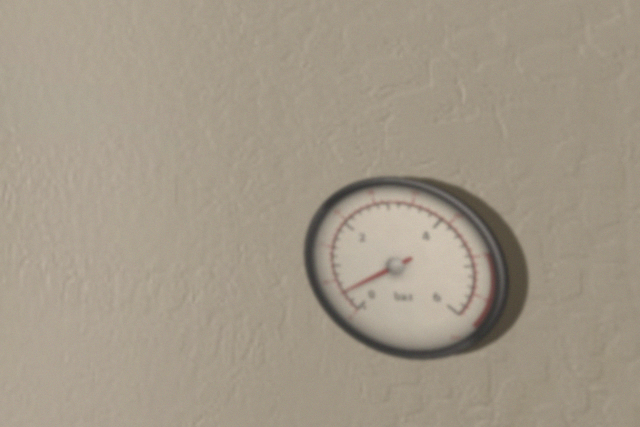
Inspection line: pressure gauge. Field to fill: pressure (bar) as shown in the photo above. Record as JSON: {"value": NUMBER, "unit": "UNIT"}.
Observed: {"value": 0.4, "unit": "bar"}
